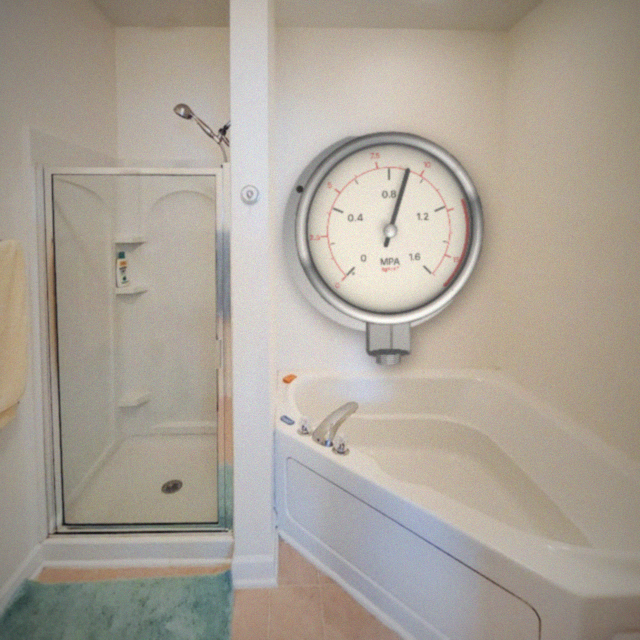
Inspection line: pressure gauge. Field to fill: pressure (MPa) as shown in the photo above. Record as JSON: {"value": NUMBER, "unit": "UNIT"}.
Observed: {"value": 0.9, "unit": "MPa"}
